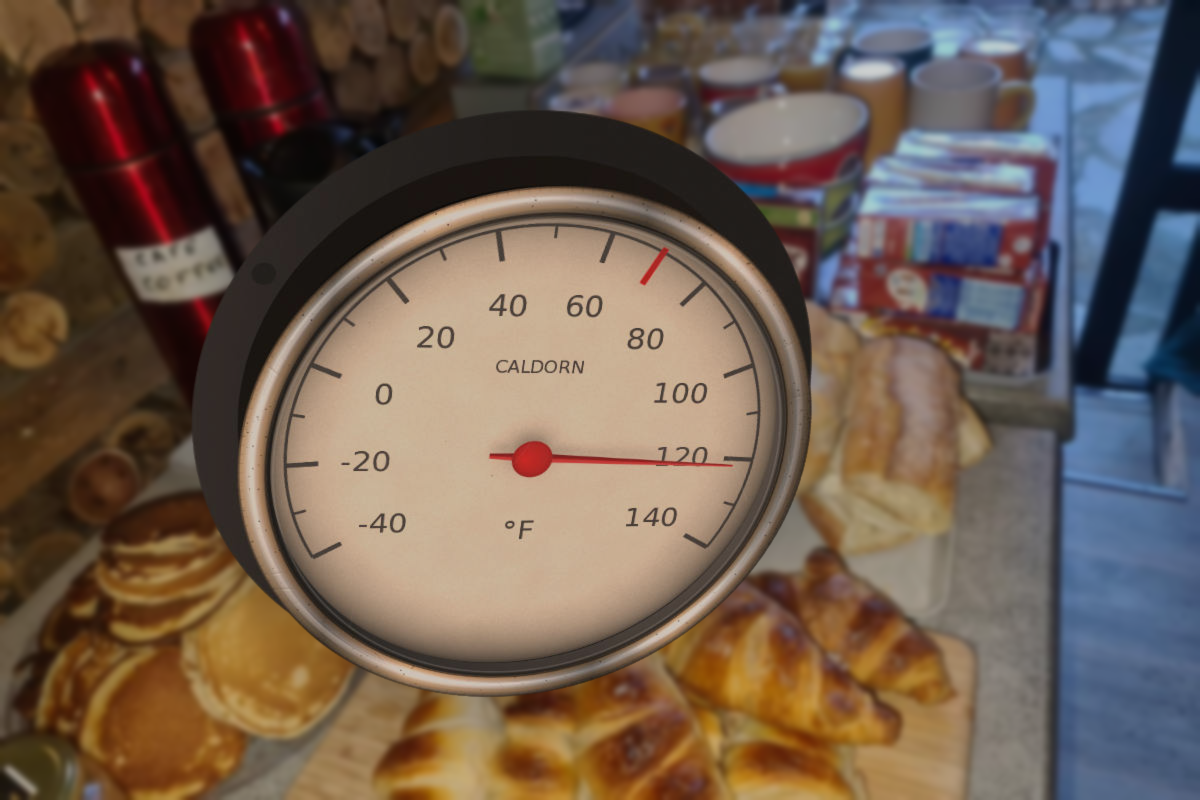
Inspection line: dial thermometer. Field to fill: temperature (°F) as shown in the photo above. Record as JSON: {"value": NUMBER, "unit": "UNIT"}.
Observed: {"value": 120, "unit": "°F"}
